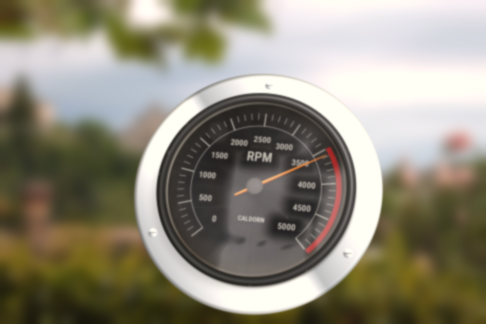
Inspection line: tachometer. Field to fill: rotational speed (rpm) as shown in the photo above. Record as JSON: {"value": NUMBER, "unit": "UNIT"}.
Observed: {"value": 3600, "unit": "rpm"}
